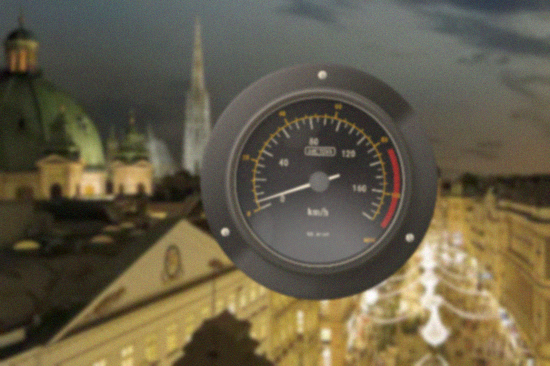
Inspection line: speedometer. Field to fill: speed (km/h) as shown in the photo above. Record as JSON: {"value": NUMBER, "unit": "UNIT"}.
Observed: {"value": 5, "unit": "km/h"}
